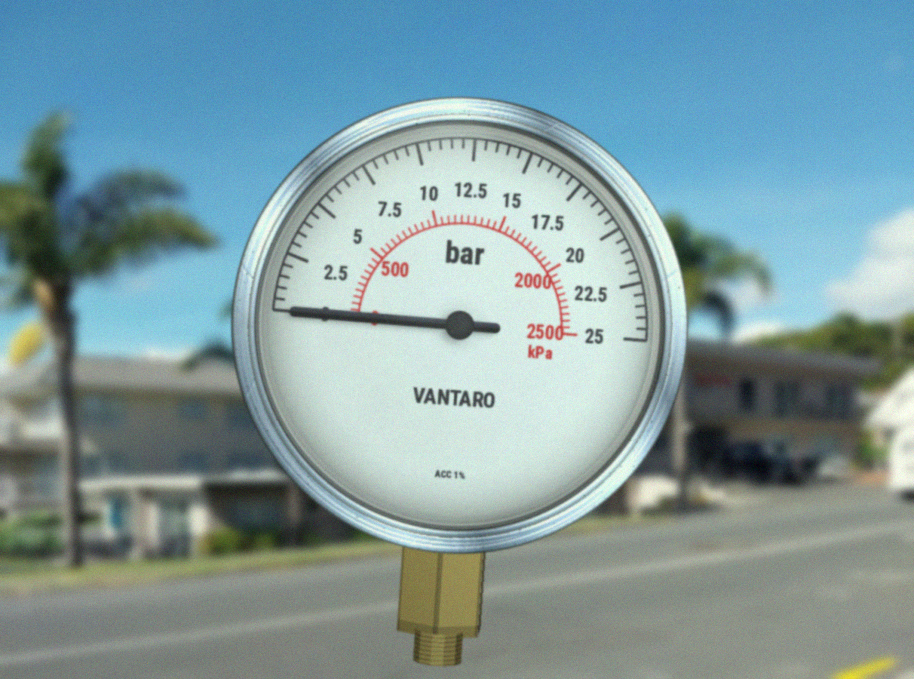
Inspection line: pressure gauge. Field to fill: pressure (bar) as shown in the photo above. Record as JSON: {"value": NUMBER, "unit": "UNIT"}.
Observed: {"value": 0, "unit": "bar"}
